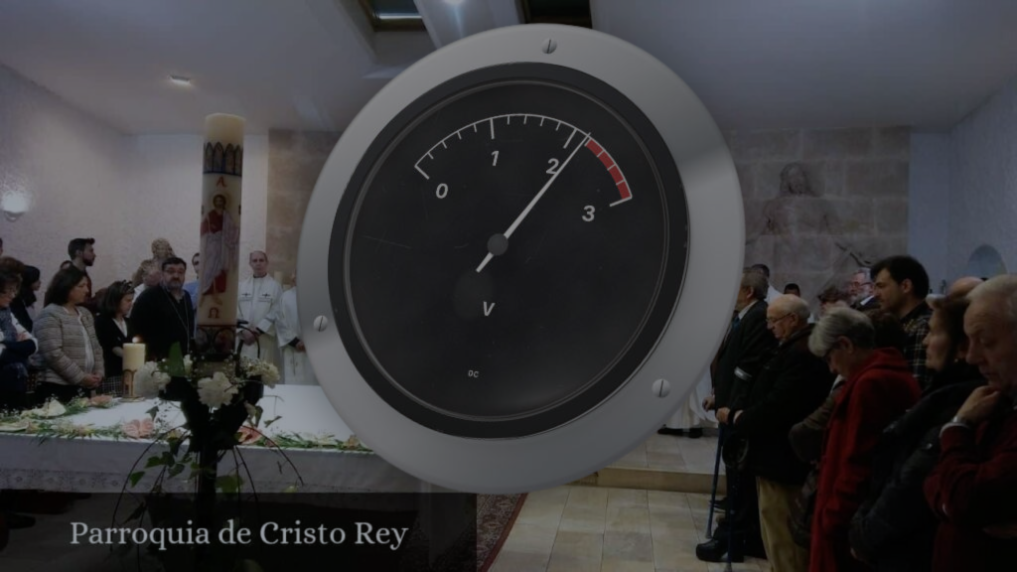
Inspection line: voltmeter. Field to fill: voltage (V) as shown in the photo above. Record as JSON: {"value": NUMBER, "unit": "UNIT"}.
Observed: {"value": 2.2, "unit": "V"}
